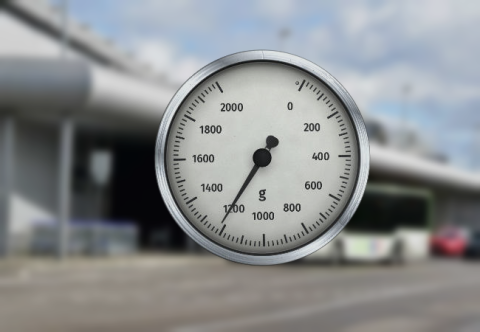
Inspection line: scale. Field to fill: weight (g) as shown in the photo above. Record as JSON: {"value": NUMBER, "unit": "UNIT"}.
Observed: {"value": 1220, "unit": "g"}
